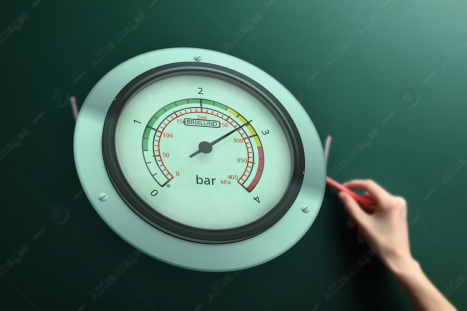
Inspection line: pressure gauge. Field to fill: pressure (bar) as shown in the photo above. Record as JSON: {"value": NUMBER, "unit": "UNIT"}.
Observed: {"value": 2.8, "unit": "bar"}
